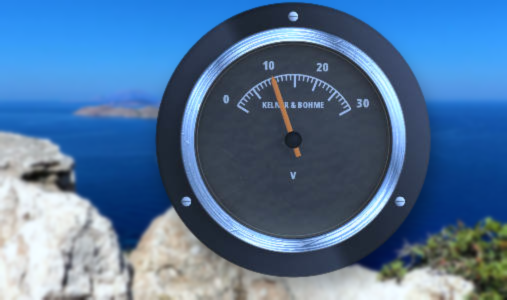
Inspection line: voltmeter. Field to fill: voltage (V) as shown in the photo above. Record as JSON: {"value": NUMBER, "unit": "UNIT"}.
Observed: {"value": 10, "unit": "V"}
